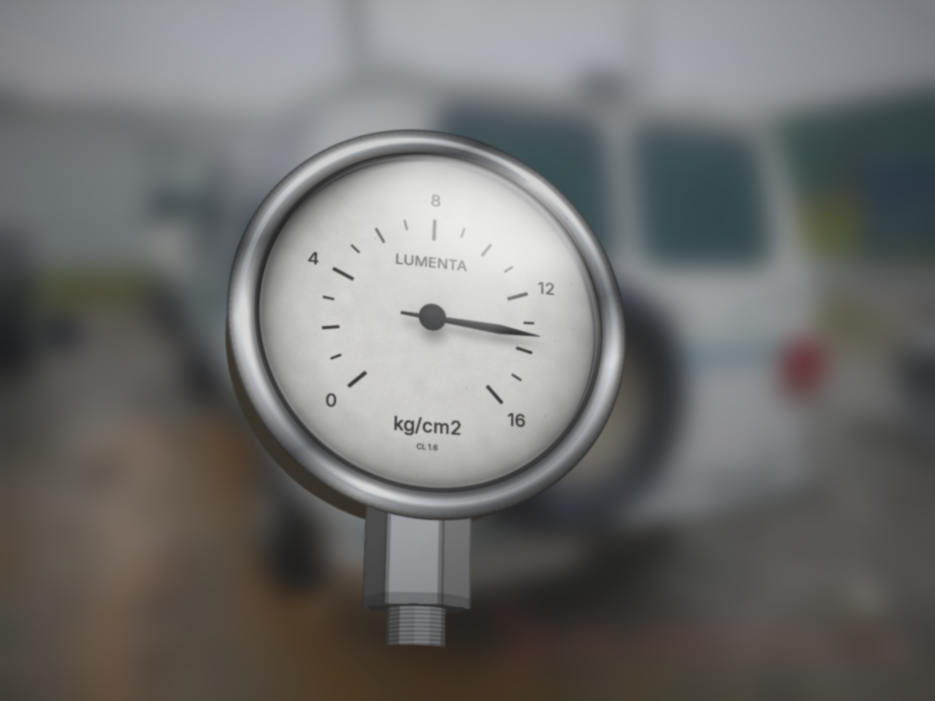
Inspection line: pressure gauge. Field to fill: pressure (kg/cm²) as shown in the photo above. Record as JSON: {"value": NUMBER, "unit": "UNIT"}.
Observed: {"value": 13.5, "unit": "kg/cm²"}
